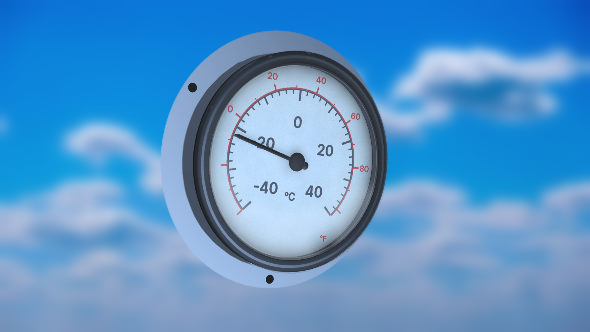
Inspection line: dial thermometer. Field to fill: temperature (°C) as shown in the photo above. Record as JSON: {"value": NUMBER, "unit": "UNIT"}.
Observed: {"value": -22, "unit": "°C"}
